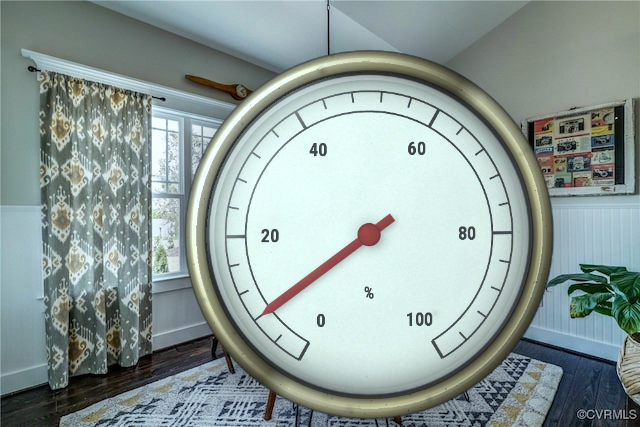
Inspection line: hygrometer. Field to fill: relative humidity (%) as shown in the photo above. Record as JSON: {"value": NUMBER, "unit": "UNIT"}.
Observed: {"value": 8, "unit": "%"}
